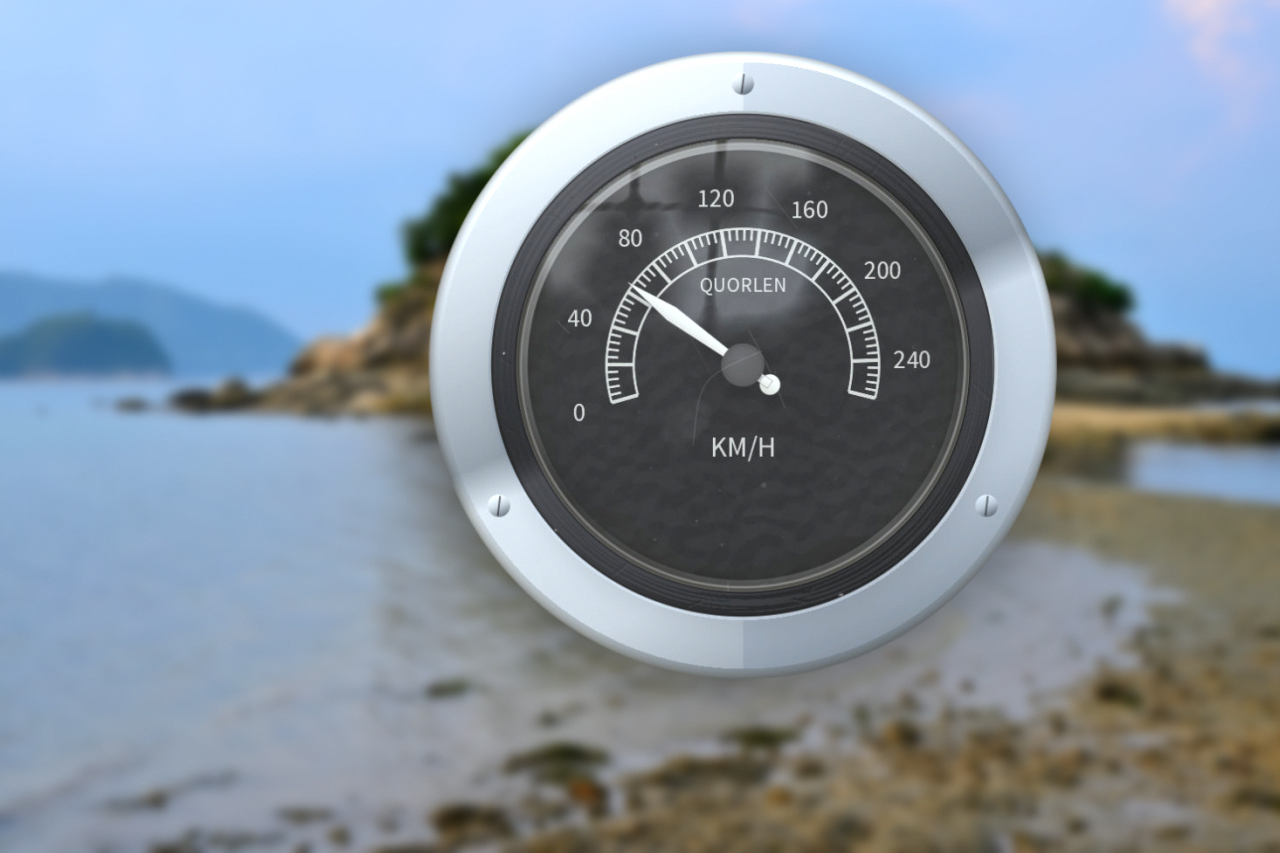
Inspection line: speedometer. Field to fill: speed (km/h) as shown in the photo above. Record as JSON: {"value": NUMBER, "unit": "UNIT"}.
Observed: {"value": 64, "unit": "km/h"}
